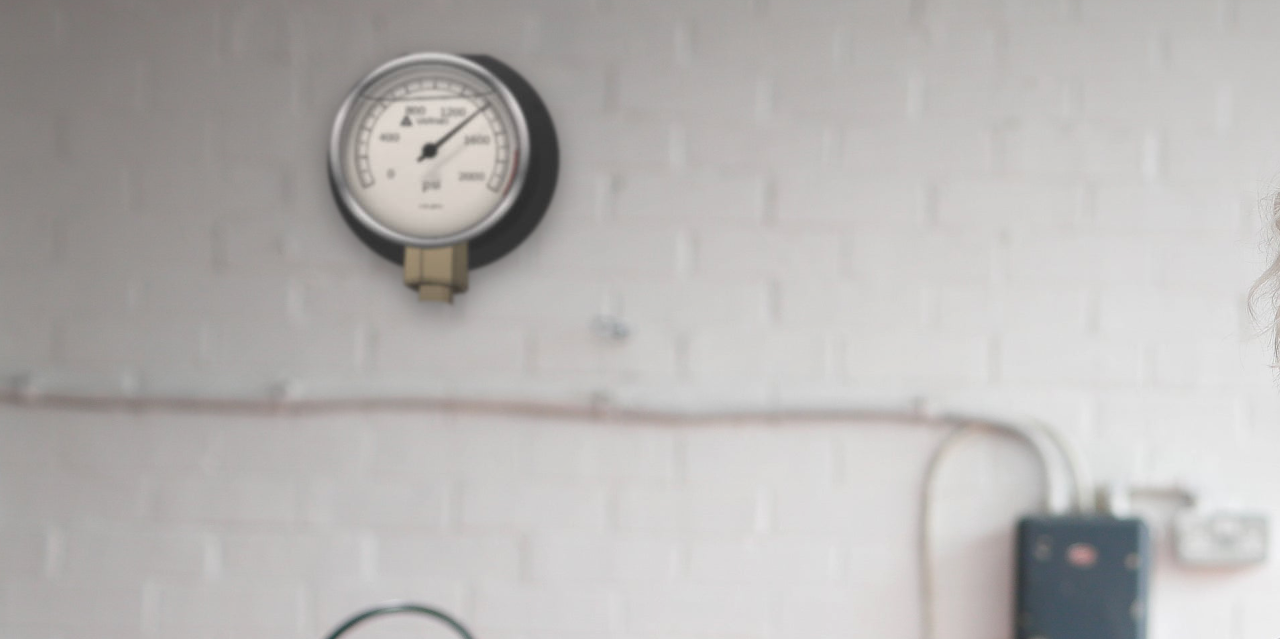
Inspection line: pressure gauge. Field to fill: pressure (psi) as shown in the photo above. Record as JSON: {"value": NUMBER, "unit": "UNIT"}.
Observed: {"value": 1400, "unit": "psi"}
